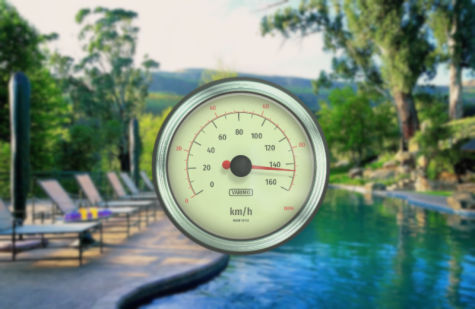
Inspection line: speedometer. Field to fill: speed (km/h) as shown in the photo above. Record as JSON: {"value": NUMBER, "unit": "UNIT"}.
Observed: {"value": 145, "unit": "km/h"}
